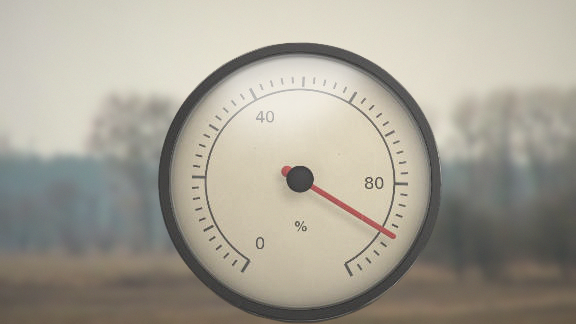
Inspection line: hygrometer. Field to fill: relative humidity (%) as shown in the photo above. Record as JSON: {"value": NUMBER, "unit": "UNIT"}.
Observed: {"value": 90, "unit": "%"}
